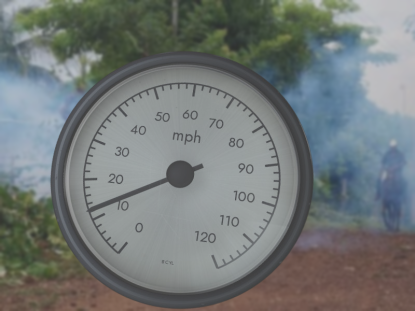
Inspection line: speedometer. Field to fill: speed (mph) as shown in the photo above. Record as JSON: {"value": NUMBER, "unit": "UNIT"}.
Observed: {"value": 12, "unit": "mph"}
